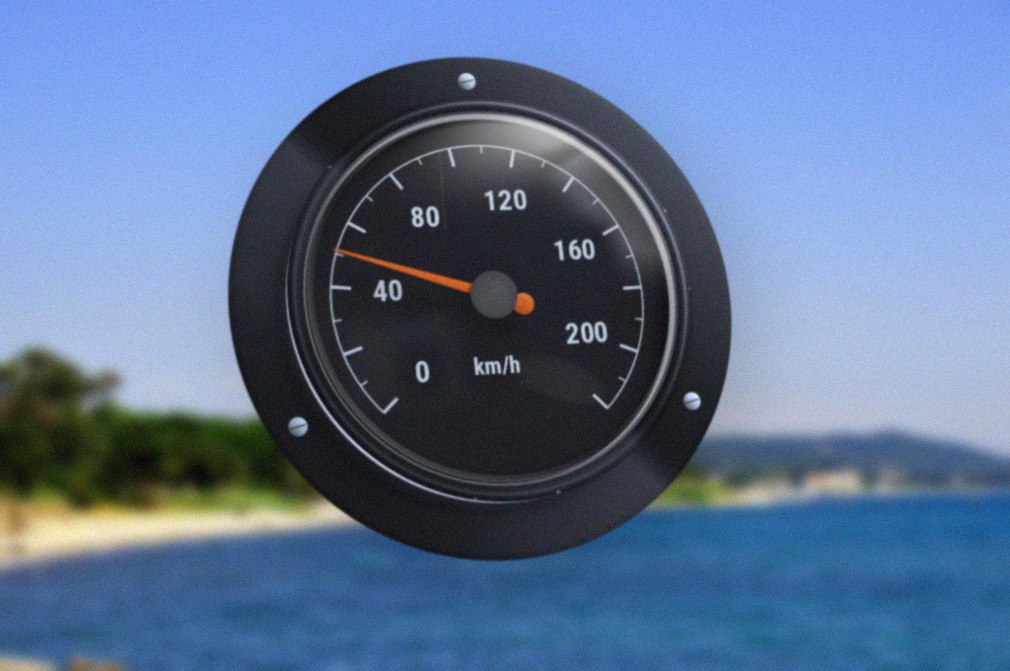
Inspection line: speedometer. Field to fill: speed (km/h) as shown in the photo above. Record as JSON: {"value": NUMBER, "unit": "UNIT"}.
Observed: {"value": 50, "unit": "km/h"}
